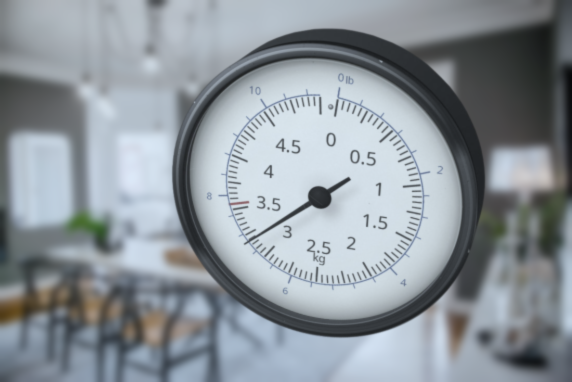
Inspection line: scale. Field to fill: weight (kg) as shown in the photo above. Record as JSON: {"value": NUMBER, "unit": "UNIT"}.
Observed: {"value": 3.2, "unit": "kg"}
